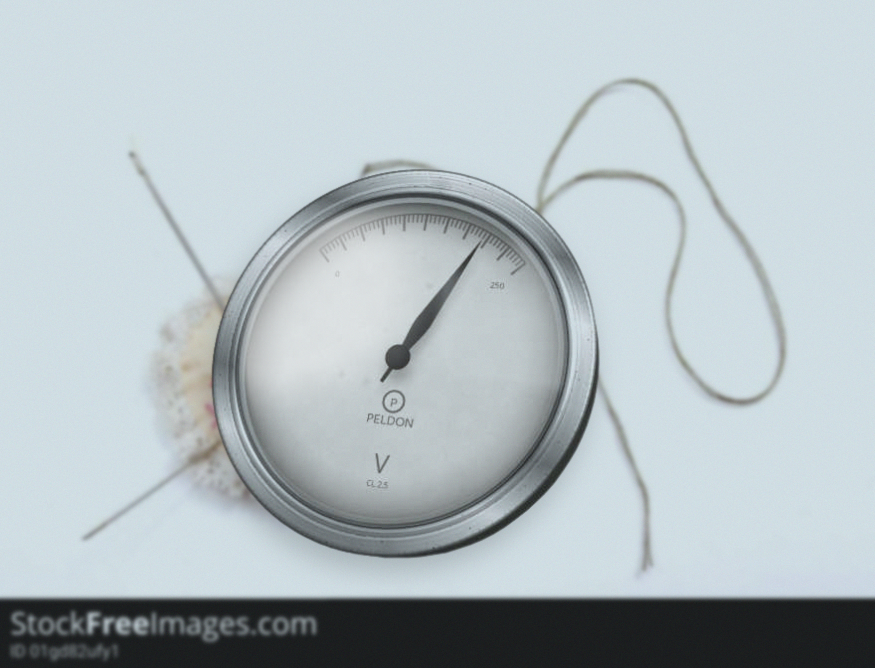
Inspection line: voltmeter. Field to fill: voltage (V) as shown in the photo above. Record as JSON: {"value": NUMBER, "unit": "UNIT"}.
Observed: {"value": 200, "unit": "V"}
